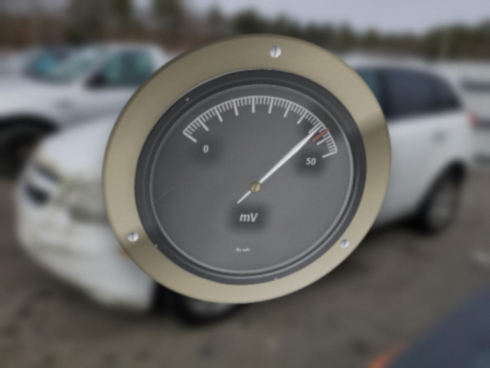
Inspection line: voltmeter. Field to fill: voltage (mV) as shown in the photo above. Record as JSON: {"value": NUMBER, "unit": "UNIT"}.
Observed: {"value": 40, "unit": "mV"}
